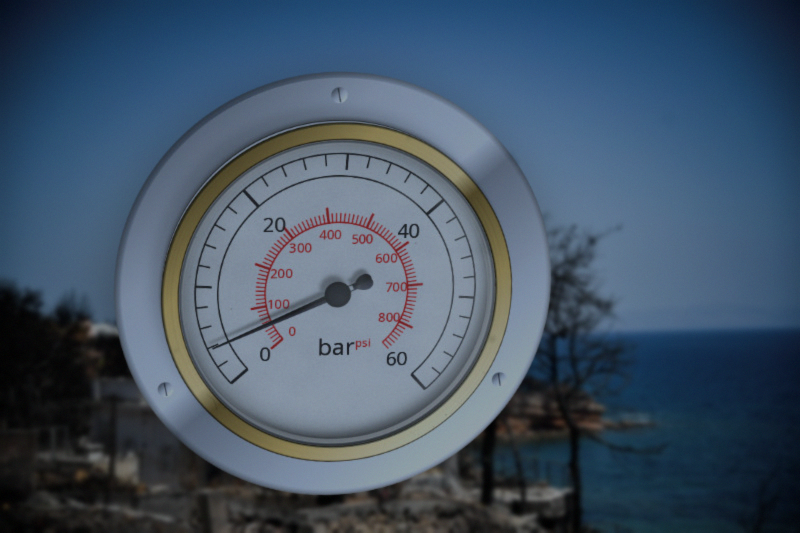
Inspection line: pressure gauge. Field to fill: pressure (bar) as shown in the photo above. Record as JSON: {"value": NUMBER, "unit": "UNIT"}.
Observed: {"value": 4, "unit": "bar"}
